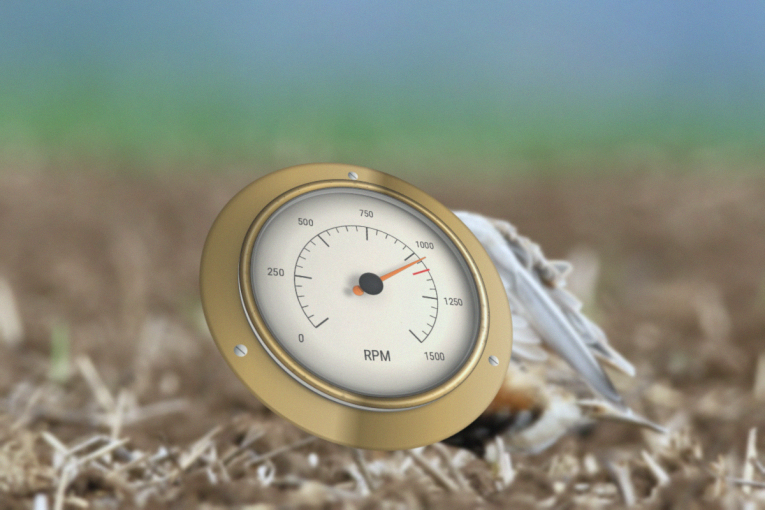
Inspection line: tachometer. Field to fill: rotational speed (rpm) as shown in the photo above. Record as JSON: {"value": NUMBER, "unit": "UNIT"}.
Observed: {"value": 1050, "unit": "rpm"}
